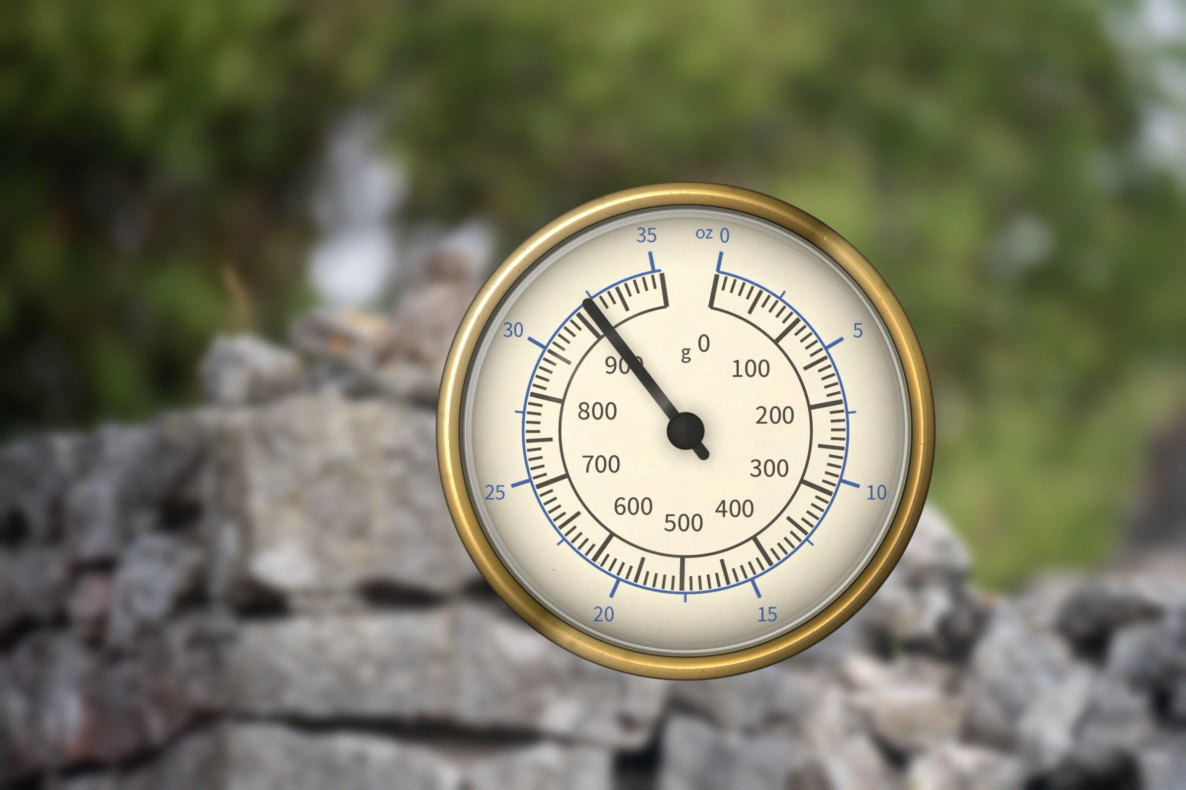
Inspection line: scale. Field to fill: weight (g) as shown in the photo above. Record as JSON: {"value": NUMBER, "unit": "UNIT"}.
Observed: {"value": 915, "unit": "g"}
